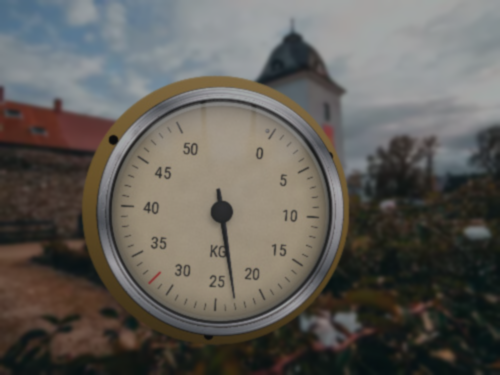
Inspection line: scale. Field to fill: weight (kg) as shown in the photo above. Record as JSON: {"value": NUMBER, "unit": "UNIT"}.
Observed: {"value": 23, "unit": "kg"}
